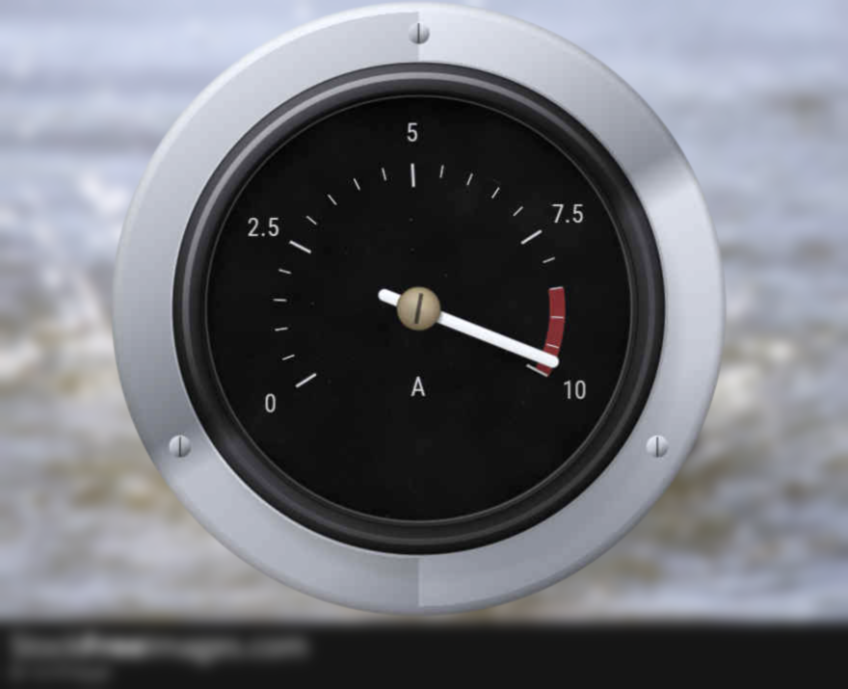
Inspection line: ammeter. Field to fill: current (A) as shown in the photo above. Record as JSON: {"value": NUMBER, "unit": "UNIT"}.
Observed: {"value": 9.75, "unit": "A"}
